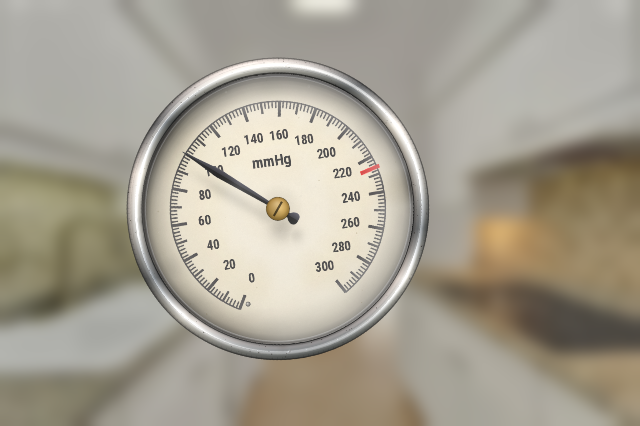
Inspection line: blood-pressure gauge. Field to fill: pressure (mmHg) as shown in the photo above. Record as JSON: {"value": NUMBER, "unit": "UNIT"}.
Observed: {"value": 100, "unit": "mmHg"}
